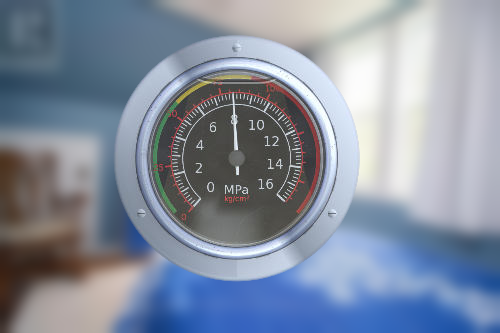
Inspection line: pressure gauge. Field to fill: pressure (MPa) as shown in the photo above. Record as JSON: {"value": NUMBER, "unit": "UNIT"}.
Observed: {"value": 8, "unit": "MPa"}
